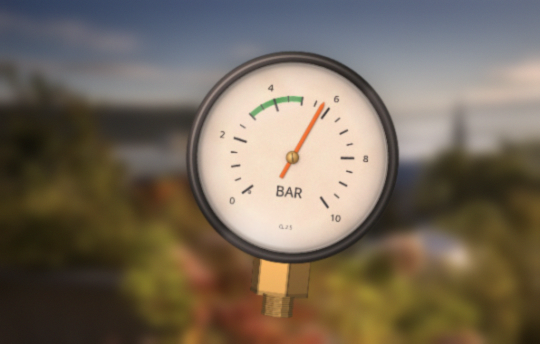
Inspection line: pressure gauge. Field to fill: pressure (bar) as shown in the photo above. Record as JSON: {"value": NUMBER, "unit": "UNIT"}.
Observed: {"value": 5.75, "unit": "bar"}
